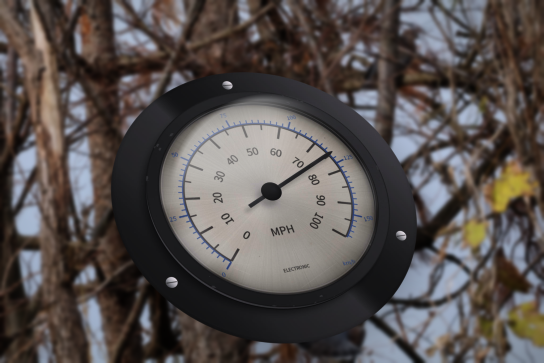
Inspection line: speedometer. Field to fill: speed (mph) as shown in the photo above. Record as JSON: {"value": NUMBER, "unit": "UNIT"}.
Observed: {"value": 75, "unit": "mph"}
